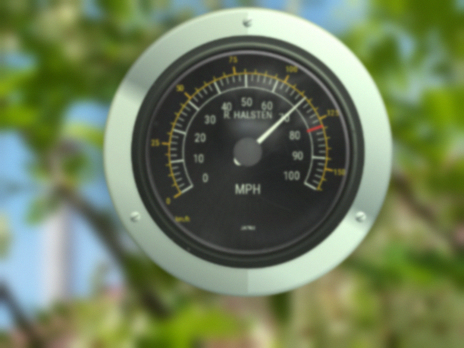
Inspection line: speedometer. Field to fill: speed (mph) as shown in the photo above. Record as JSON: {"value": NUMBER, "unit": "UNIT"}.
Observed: {"value": 70, "unit": "mph"}
